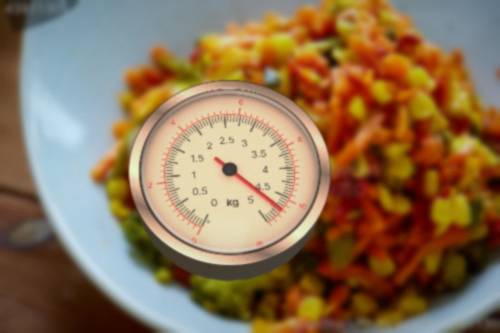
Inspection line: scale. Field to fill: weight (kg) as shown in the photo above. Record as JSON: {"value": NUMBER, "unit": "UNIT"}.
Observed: {"value": 4.75, "unit": "kg"}
